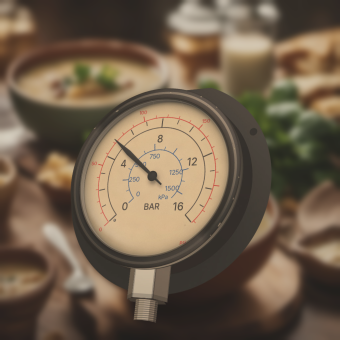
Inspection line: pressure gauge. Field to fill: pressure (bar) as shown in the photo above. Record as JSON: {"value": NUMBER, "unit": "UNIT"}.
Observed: {"value": 5, "unit": "bar"}
